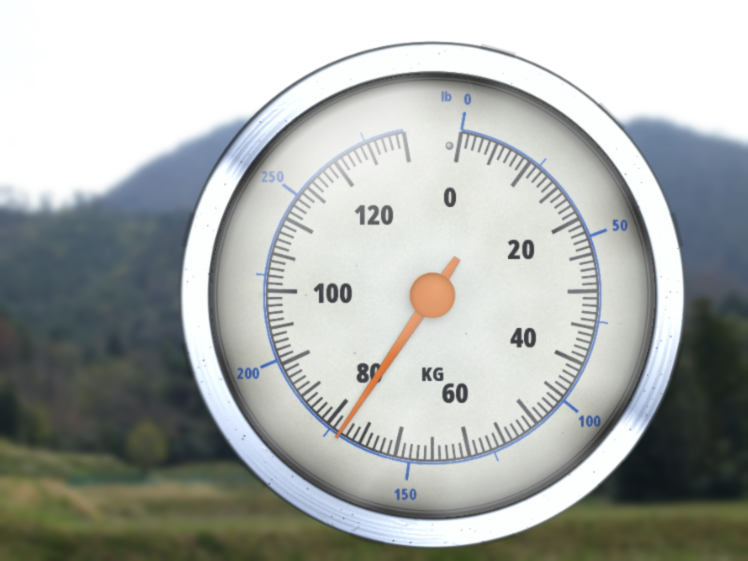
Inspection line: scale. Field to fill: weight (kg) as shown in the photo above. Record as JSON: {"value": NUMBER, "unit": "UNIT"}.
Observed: {"value": 78, "unit": "kg"}
